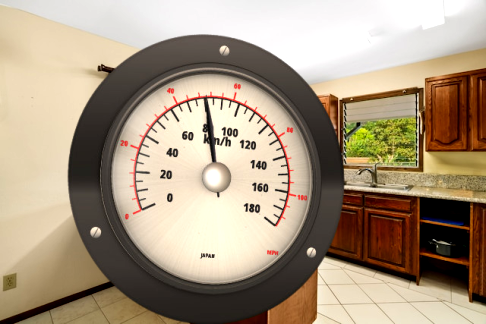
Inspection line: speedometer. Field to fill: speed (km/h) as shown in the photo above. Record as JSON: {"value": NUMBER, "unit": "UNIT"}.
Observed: {"value": 80, "unit": "km/h"}
